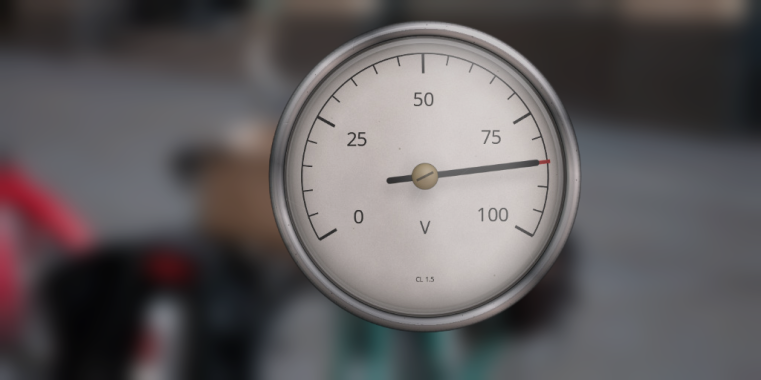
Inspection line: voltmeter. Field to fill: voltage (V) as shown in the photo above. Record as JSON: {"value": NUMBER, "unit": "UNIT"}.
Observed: {"value": 85, "unit": "V"}
